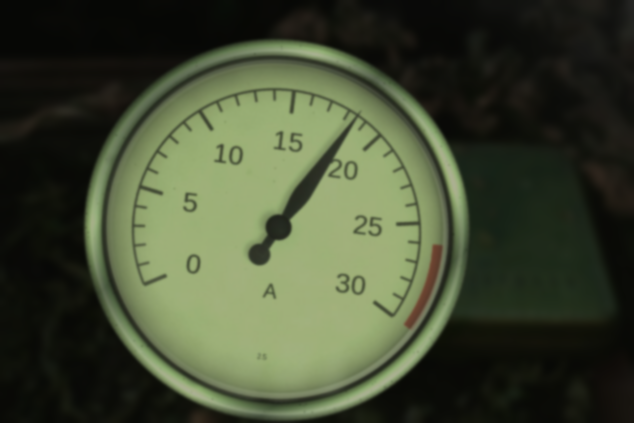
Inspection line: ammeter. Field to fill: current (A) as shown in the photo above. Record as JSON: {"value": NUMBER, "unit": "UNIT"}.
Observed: {"value": 18.5, "unit": "A"}
